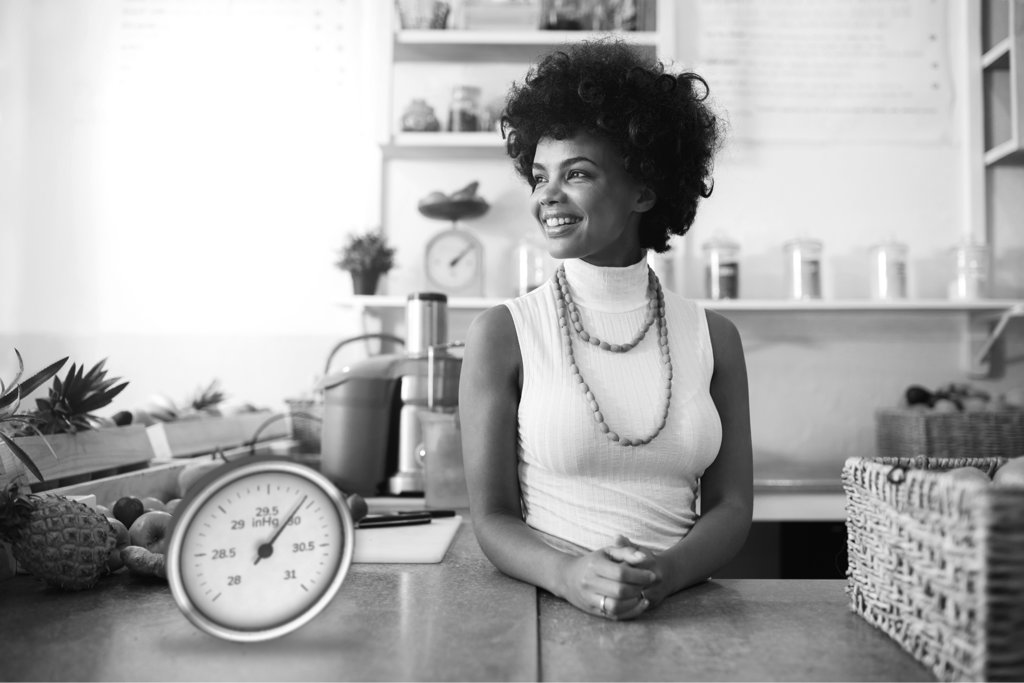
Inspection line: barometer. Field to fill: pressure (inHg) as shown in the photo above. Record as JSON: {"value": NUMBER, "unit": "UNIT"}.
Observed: {"value": 29.9, "unit": "inHg"}
